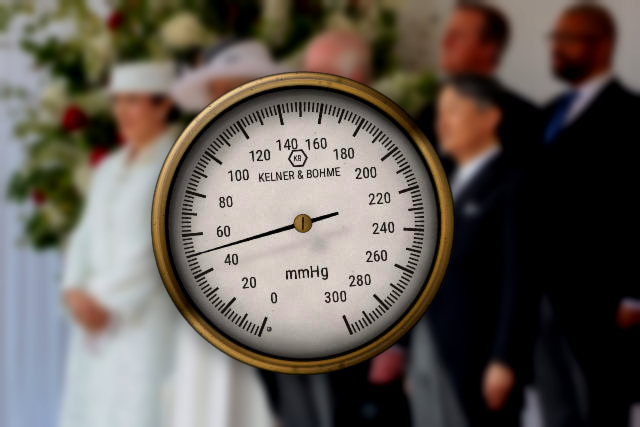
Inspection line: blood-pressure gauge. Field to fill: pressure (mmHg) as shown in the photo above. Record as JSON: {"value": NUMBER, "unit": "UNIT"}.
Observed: {"value": 50, "unit": "mmHg"}
